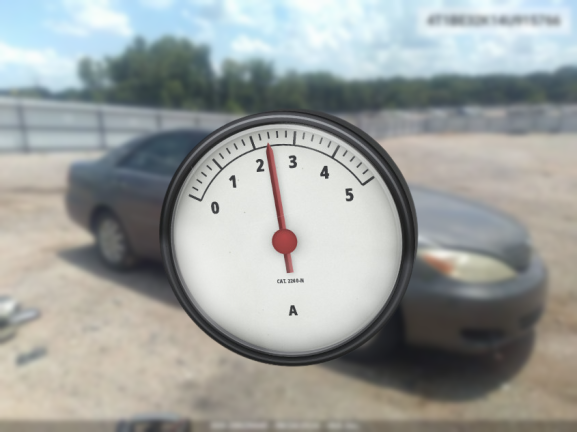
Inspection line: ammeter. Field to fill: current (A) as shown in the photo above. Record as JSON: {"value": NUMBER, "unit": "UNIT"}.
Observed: {"value": 2.4, "unit": "A"}
